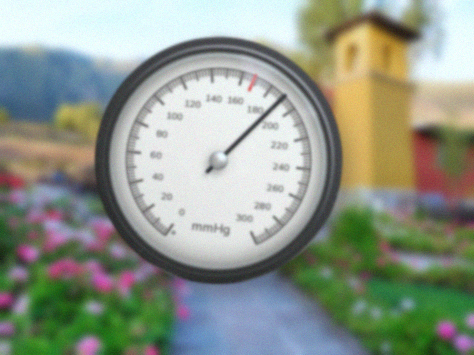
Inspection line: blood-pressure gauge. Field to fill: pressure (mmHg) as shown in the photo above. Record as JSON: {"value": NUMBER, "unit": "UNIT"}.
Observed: {"value": 190, "unit": "mmHg"}
